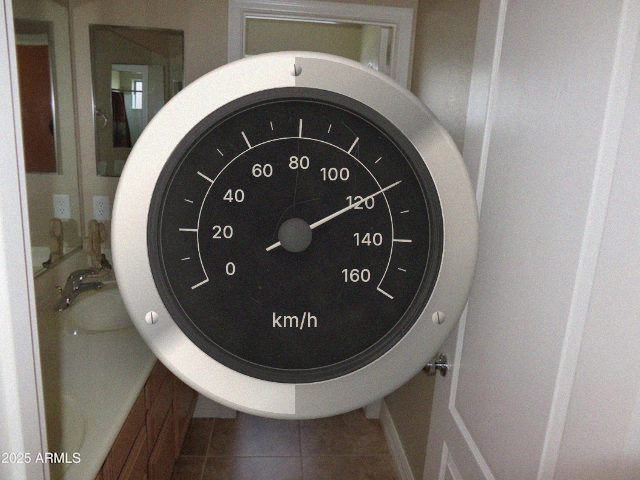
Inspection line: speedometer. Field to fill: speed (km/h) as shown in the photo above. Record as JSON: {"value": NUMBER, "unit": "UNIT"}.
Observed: {"value": 120, "unit": "km/h"}
